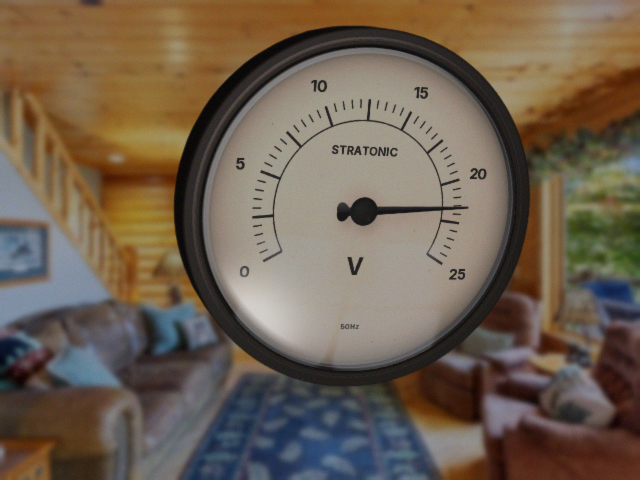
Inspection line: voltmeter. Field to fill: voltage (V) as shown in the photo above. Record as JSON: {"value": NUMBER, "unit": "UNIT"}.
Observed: {"value": 21.5, "unit": "V"}
